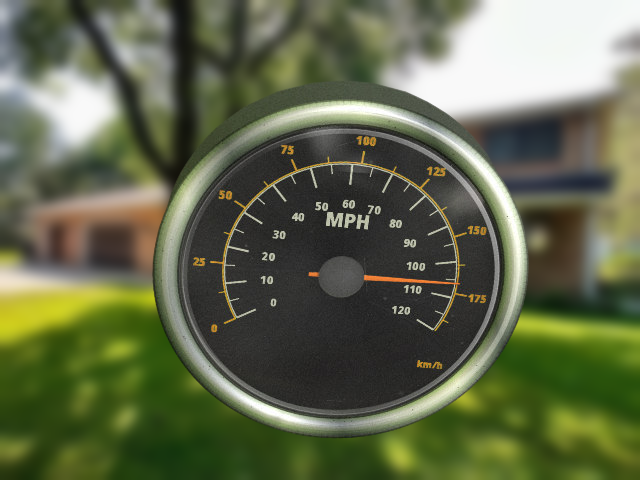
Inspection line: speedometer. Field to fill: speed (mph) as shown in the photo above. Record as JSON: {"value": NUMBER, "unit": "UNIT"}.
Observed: {"value": 105, "unit": "mph"}
